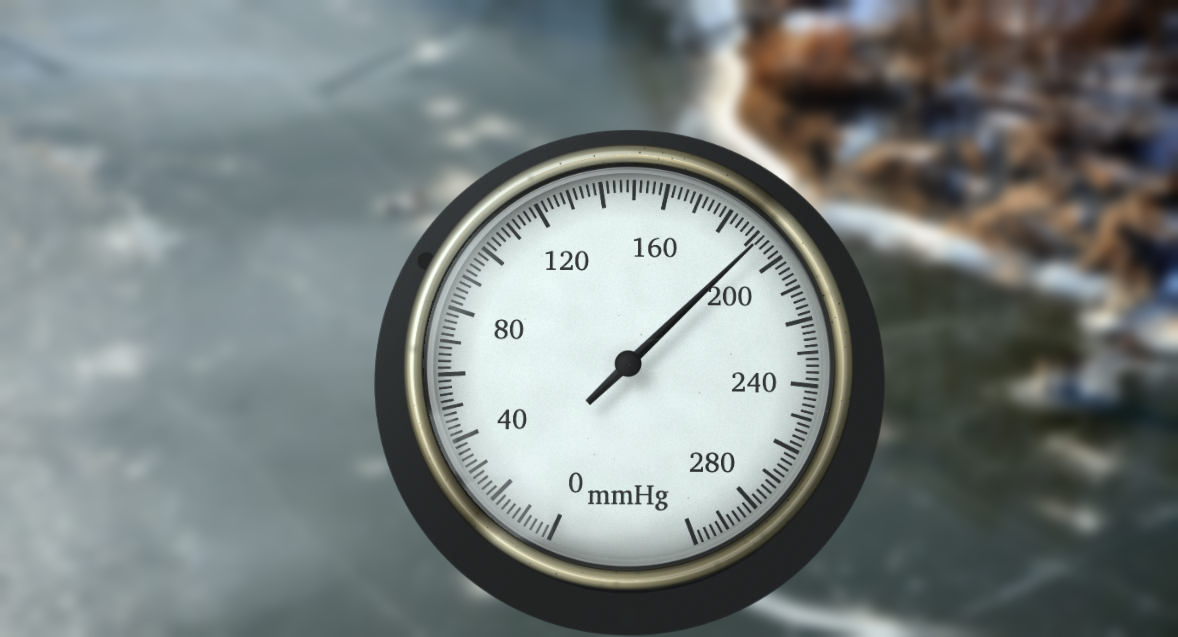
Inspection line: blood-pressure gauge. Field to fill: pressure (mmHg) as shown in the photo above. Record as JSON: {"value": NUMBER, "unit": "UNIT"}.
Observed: {"value": 192, "unit": "mmHg"}
